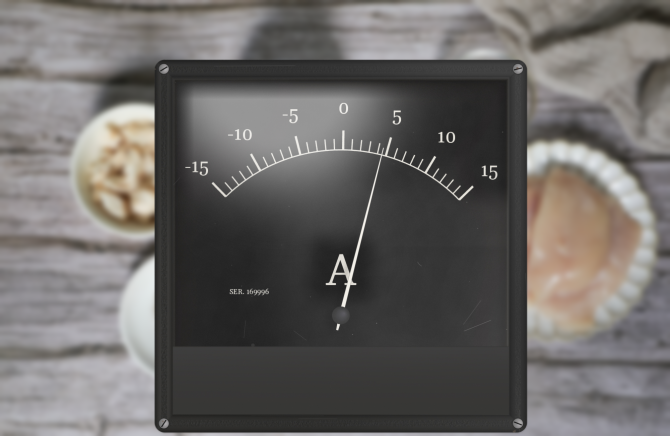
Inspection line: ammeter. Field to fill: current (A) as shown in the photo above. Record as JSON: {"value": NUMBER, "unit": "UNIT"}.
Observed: {"value": 4.5, "unit": "A"}
